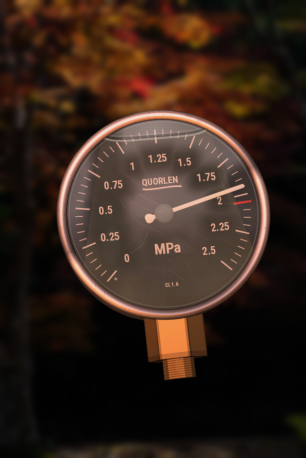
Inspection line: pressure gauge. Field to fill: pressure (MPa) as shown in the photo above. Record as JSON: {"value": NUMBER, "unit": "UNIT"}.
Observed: {"value": 1.95, "unit": "MPa"}
